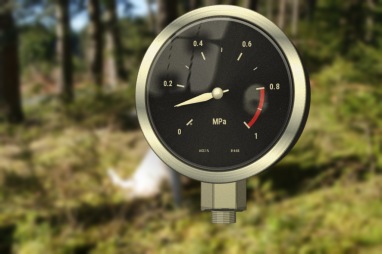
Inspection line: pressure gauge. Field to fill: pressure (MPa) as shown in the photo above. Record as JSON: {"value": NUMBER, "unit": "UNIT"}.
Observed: {"value": 0.1, "unit": "MPa"}
